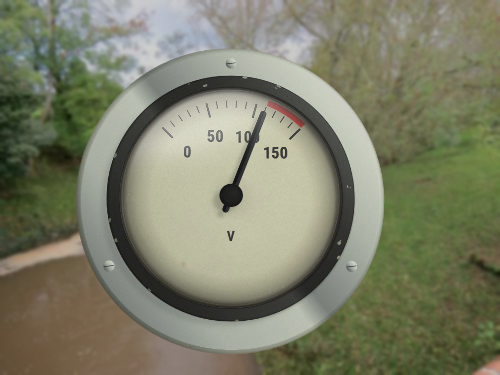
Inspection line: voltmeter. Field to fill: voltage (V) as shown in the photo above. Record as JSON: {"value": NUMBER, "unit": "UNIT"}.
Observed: {"value": 110, "unit": "V"}
